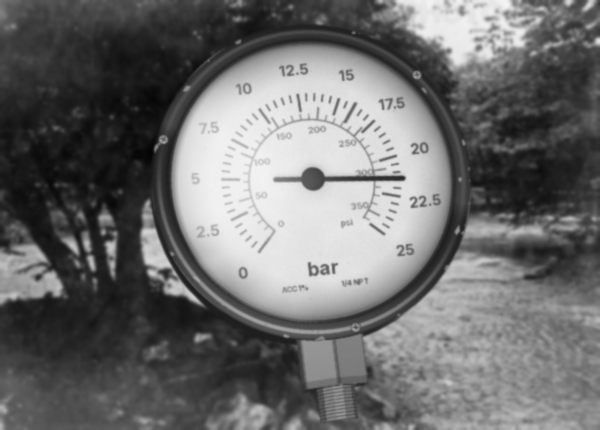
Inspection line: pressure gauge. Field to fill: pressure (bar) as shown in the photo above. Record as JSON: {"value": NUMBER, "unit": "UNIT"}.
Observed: {"value": 21.5, "unit": "bar"}
